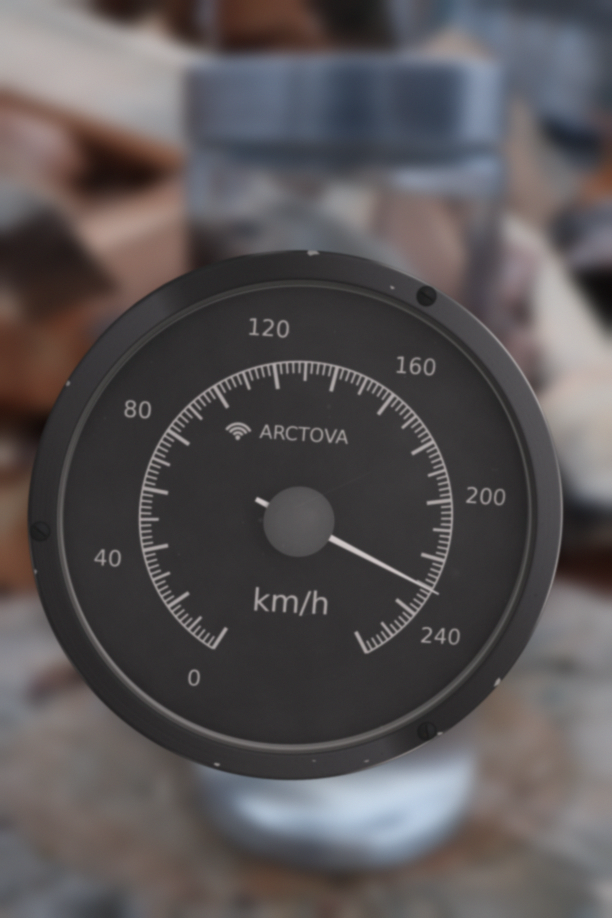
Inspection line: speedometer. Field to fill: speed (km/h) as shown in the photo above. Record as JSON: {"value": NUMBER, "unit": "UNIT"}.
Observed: {"value": 230, "unit": "km/h"}
